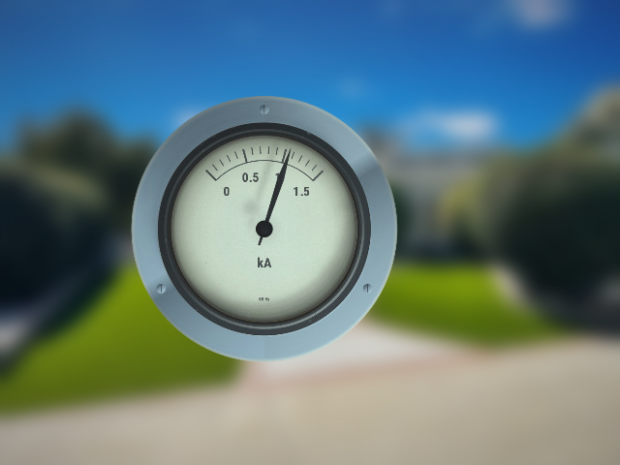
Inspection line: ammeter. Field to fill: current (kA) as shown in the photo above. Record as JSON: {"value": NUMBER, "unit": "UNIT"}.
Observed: {"value": 1.05, "unit": "kA"}
